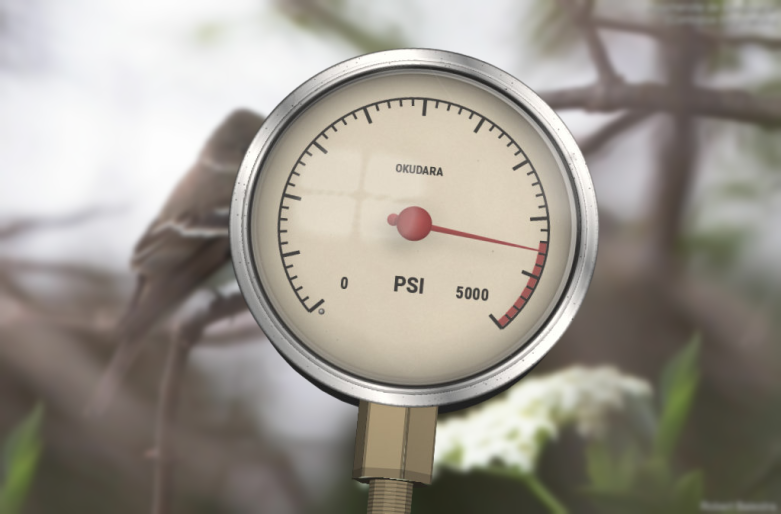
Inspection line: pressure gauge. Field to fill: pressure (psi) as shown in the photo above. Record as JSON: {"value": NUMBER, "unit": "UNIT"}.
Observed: {"value": 4300, "unit": "psi"}
